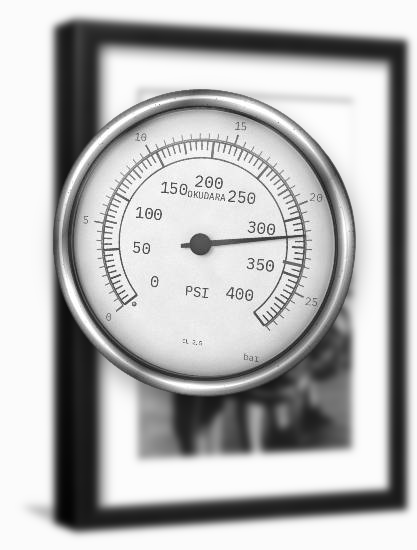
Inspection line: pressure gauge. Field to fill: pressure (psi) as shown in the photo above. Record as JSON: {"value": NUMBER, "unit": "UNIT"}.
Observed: {"value": 315, "unit": "psi"}
